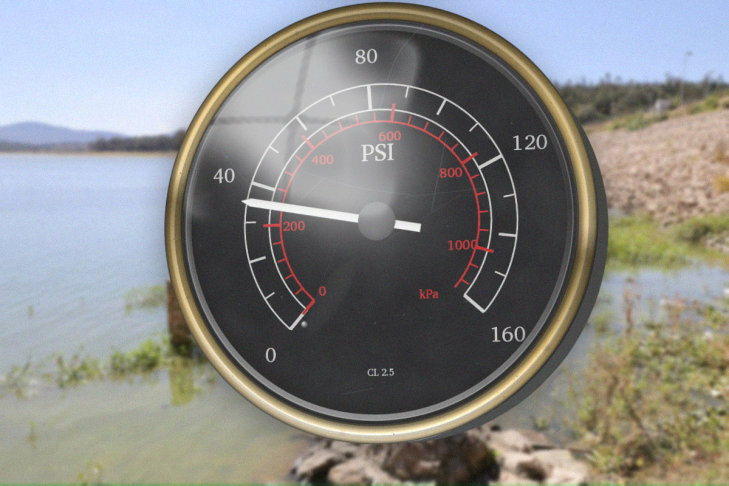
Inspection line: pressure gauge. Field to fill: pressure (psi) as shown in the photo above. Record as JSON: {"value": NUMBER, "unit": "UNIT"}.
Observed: {"value": 35, "unit": "psi"}
